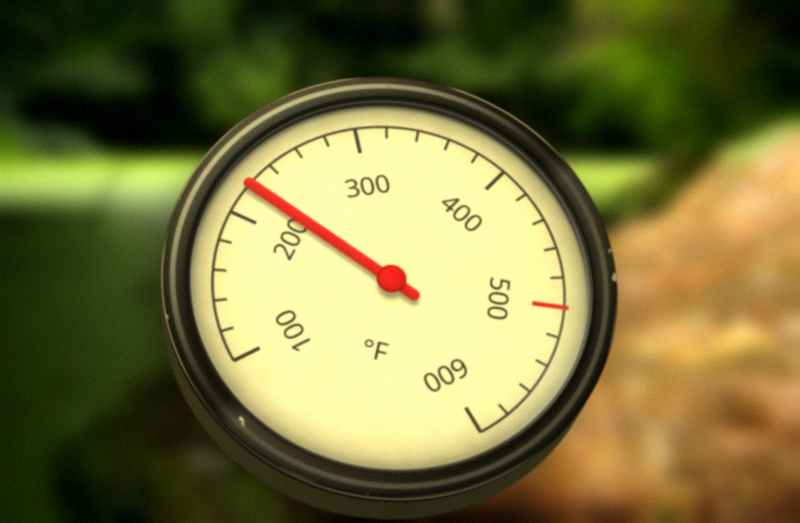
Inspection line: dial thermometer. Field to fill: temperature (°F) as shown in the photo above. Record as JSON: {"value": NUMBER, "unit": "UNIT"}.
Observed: {"value": 220, "unit": "°F"}
